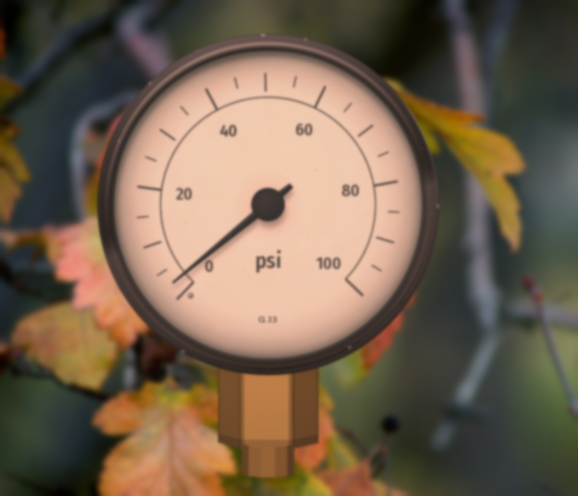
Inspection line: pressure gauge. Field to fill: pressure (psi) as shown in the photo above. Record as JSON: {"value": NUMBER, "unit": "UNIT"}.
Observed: {"value": 2.5, "unit": "psi"}
